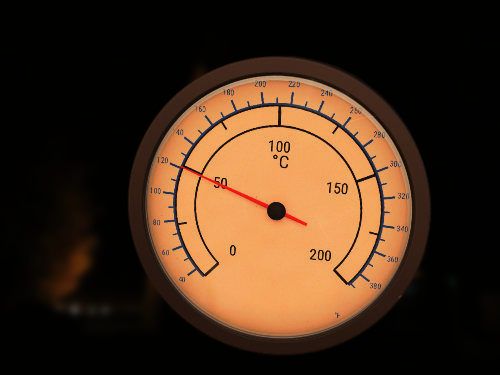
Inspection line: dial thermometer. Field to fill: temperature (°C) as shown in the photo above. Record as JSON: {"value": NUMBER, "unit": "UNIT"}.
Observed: {"value": 50, "unit": "°C"}
